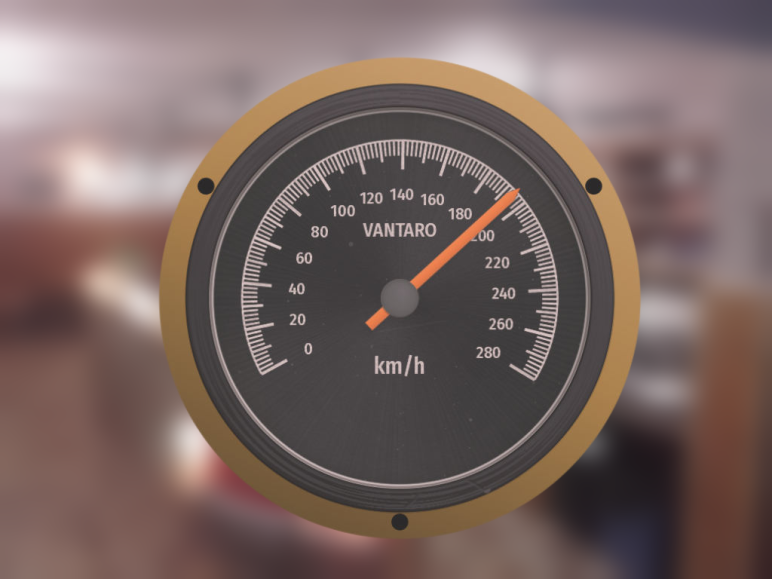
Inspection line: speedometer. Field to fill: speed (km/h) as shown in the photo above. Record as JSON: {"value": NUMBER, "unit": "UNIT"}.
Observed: {"value": 194, "unit": "km/h"}
